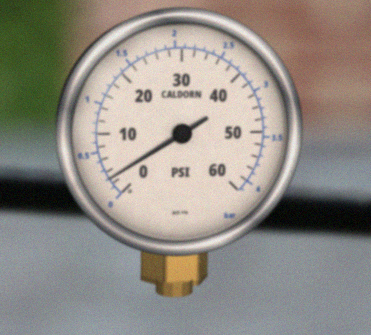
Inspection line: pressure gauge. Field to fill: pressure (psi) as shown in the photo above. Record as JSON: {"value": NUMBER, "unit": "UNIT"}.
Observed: {"value": 3, "unit": "psi"}
